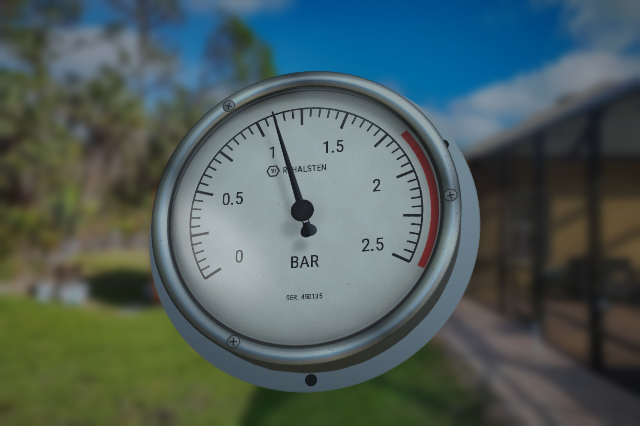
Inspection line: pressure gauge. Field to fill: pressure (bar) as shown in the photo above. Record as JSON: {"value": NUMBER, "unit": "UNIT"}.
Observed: {"value": 1.1, "unit": "bar"}
